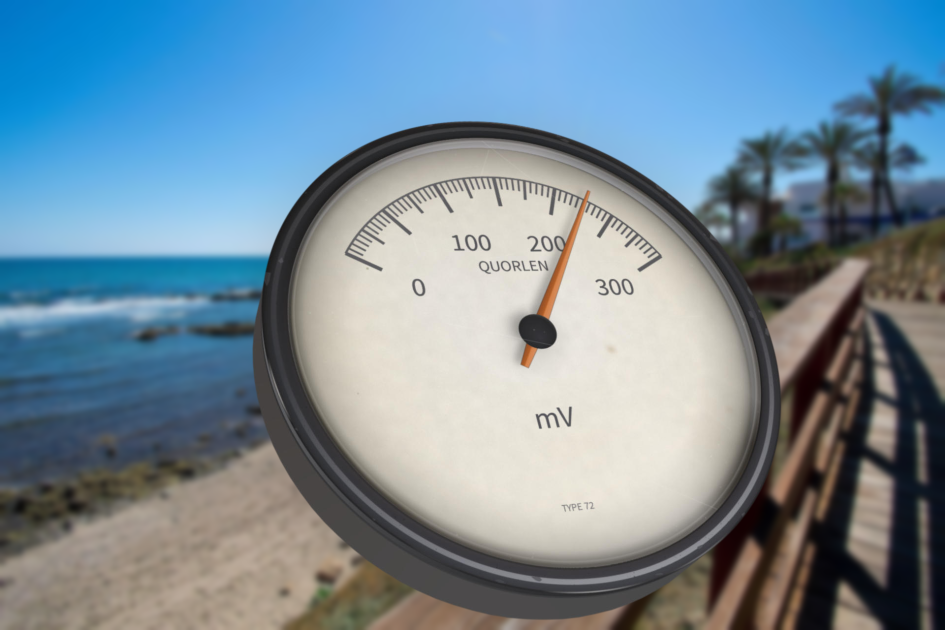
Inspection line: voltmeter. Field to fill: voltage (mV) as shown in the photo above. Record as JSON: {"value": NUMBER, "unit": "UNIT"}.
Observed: {"value": 225, "unit": "mV"}
